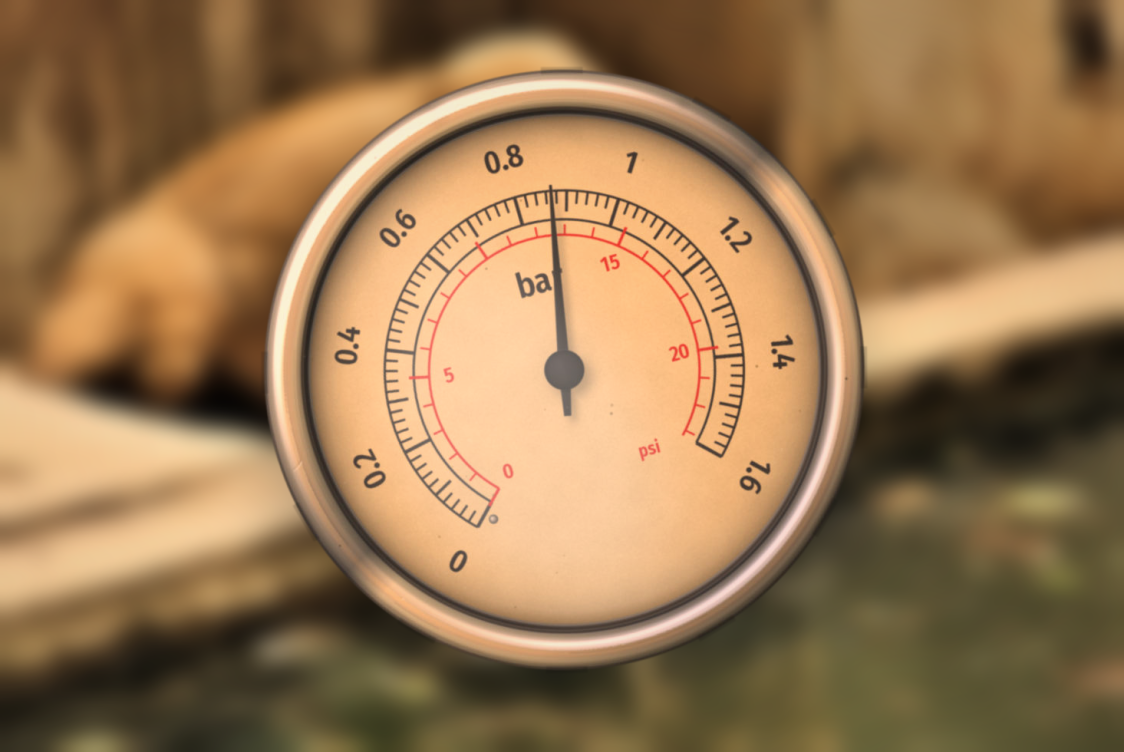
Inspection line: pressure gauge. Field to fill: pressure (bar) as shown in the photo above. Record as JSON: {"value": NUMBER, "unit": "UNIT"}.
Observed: {"value": 0.87, "unit": "bar"}
